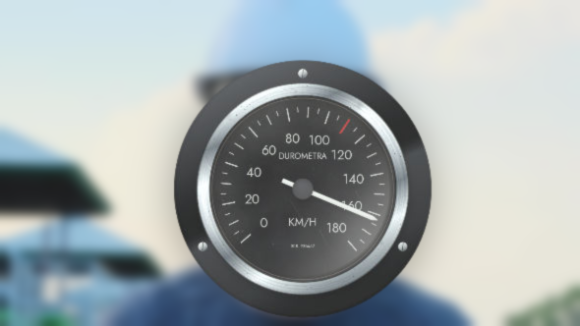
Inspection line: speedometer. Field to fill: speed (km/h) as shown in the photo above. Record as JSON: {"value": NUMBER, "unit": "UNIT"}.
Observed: {"value": 162.5, "unit": "km/h"}
